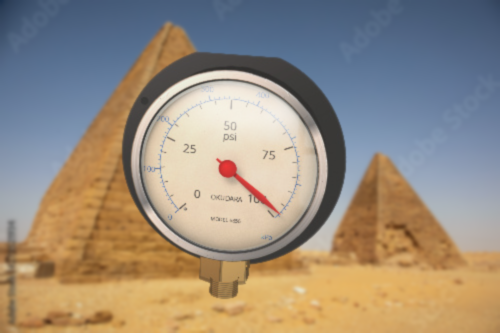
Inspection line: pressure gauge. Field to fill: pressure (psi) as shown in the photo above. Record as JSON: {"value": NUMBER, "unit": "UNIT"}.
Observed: {"value": 97.5, "unit": "psi"}
